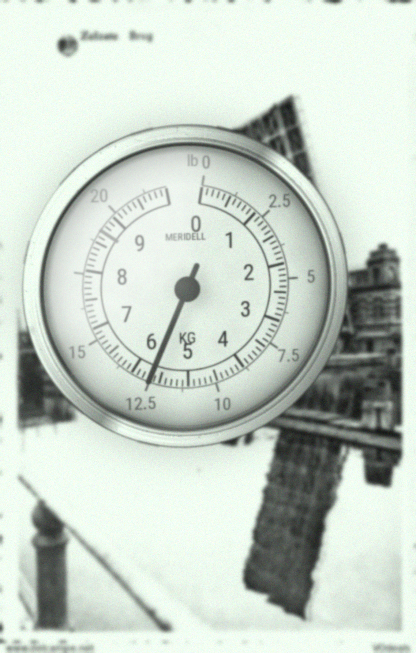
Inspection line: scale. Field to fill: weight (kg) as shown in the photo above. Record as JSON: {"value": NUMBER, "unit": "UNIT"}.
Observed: {"value": 5.7, "unit": "kg"}
